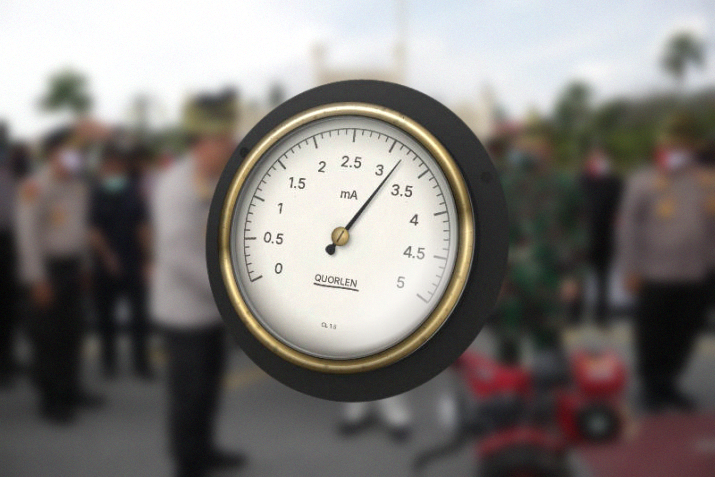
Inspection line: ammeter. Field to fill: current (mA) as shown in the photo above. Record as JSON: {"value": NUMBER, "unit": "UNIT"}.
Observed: {"value": 3.2, "unit": "mA"}
